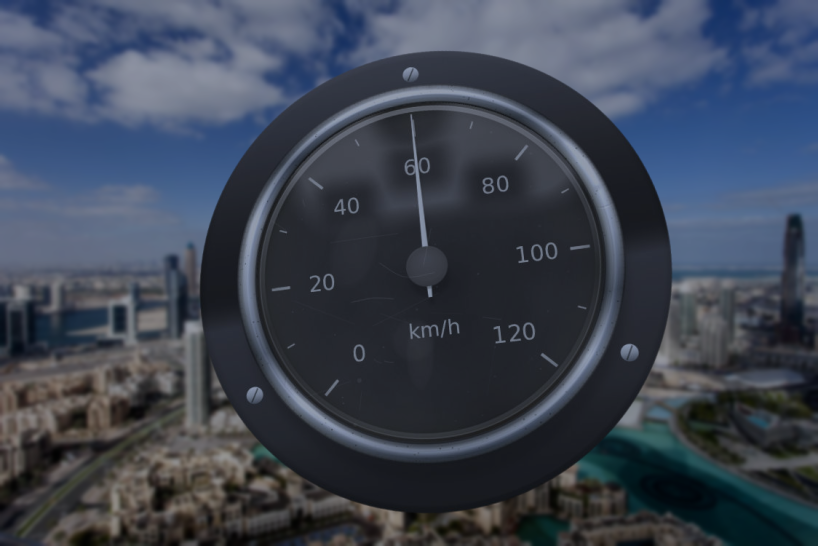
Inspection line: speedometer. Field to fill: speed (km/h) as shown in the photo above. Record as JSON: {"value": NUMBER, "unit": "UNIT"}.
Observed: {"value": 60, "unit": "km/h"}
